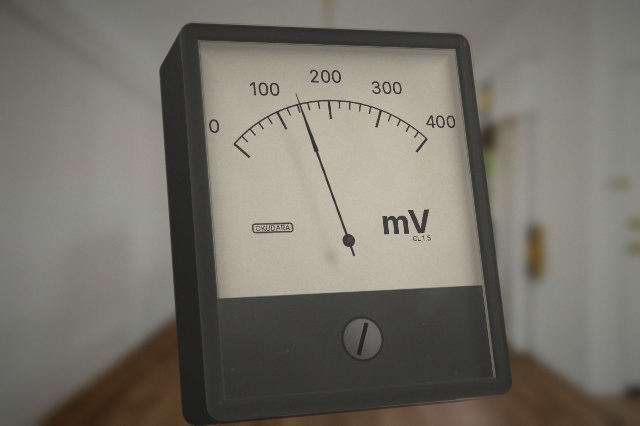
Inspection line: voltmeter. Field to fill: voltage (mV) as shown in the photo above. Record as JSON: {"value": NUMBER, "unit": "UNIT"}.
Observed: {"value": 140, "unit": "mV"}
